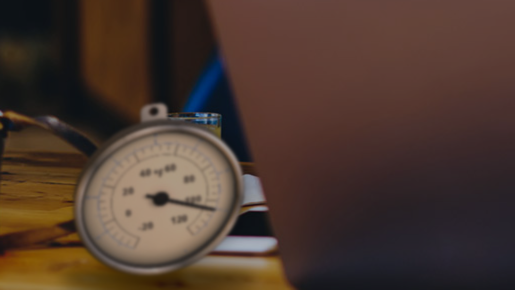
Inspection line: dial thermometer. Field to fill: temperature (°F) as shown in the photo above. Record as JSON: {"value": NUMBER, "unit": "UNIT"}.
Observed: {"value": 104, "unit": "°F"}
